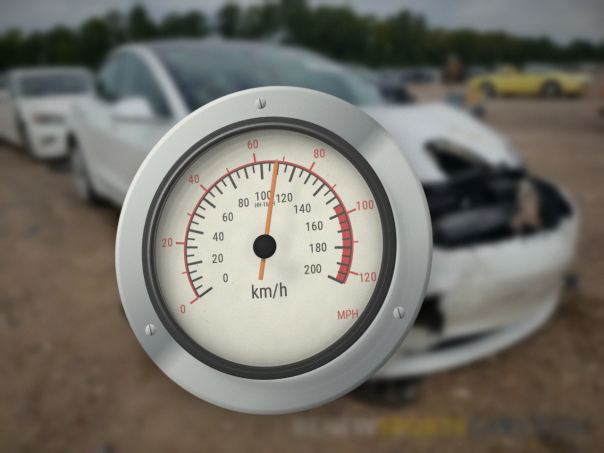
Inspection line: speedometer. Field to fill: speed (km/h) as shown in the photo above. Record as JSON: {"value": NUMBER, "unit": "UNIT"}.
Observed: {"value": 110, "unit": "km/h"}
